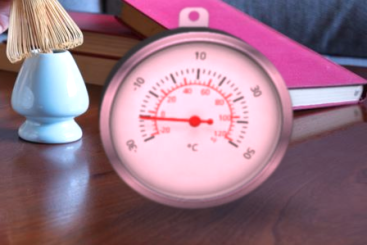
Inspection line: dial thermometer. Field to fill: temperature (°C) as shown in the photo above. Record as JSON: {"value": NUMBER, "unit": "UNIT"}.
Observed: {"value": -20, "unit": "°C"}
